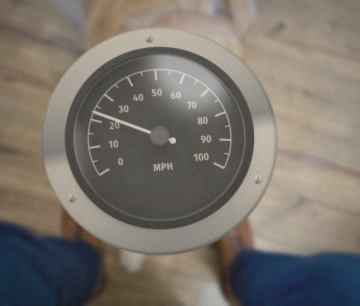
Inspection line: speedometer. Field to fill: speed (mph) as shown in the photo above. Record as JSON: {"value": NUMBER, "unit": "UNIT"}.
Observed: {"value": 22.5, "unit": "mph"}
